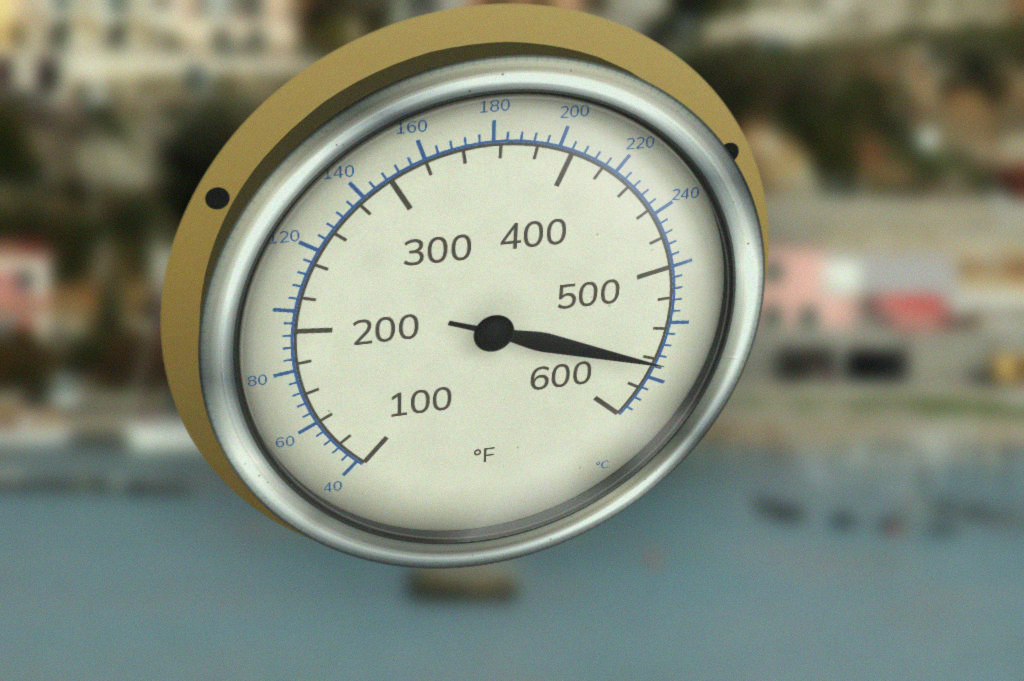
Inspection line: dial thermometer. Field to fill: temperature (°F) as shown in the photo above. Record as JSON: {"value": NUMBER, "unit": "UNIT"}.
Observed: {"value": 560, "unit": "°F"}
